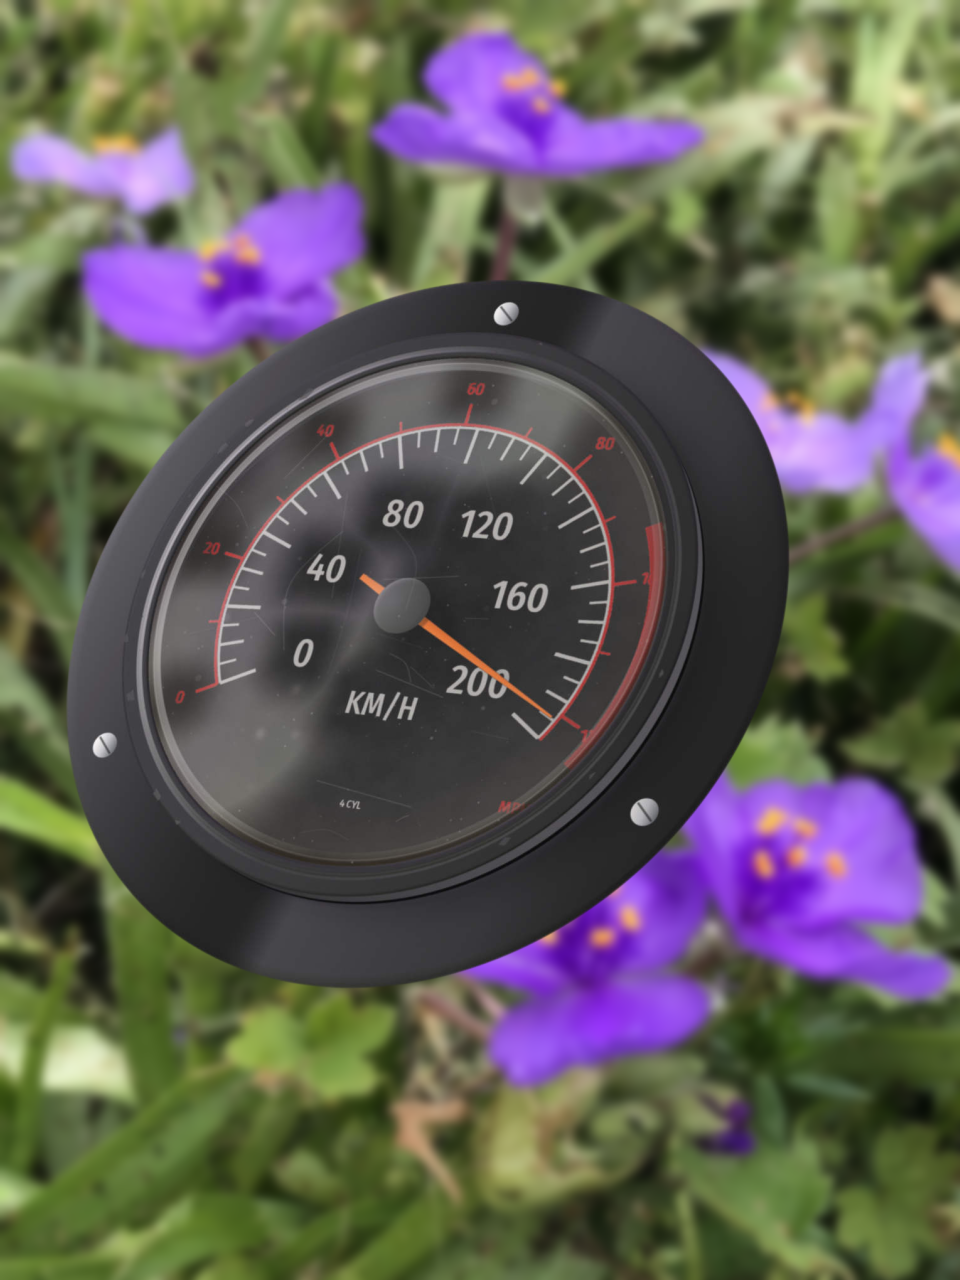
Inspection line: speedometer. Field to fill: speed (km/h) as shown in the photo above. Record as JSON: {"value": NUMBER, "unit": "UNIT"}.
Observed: {"value": 195, "unit": "km/h"}
